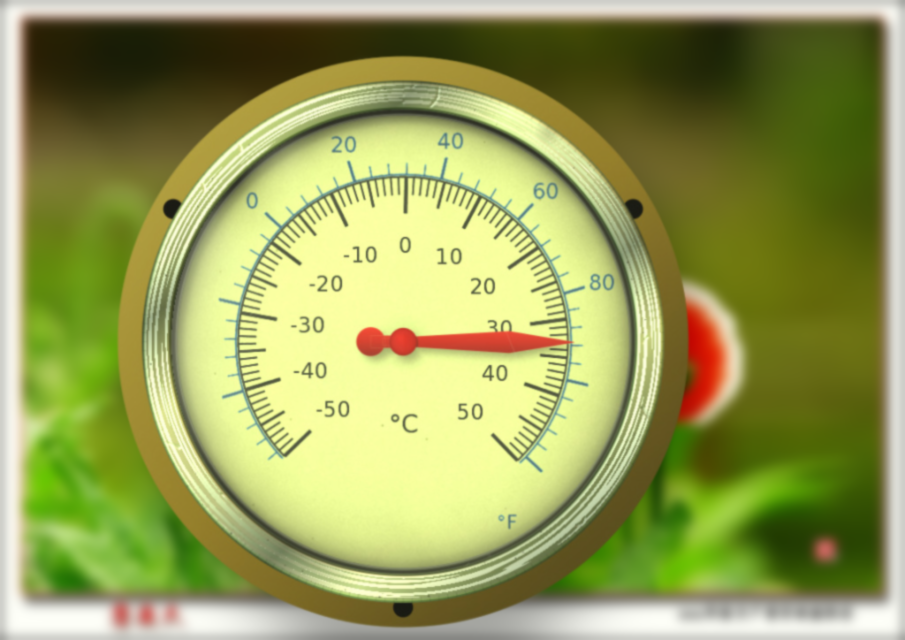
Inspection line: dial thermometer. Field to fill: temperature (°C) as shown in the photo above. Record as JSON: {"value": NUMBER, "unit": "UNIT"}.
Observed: {"value": 33, "unit": "°C"}
